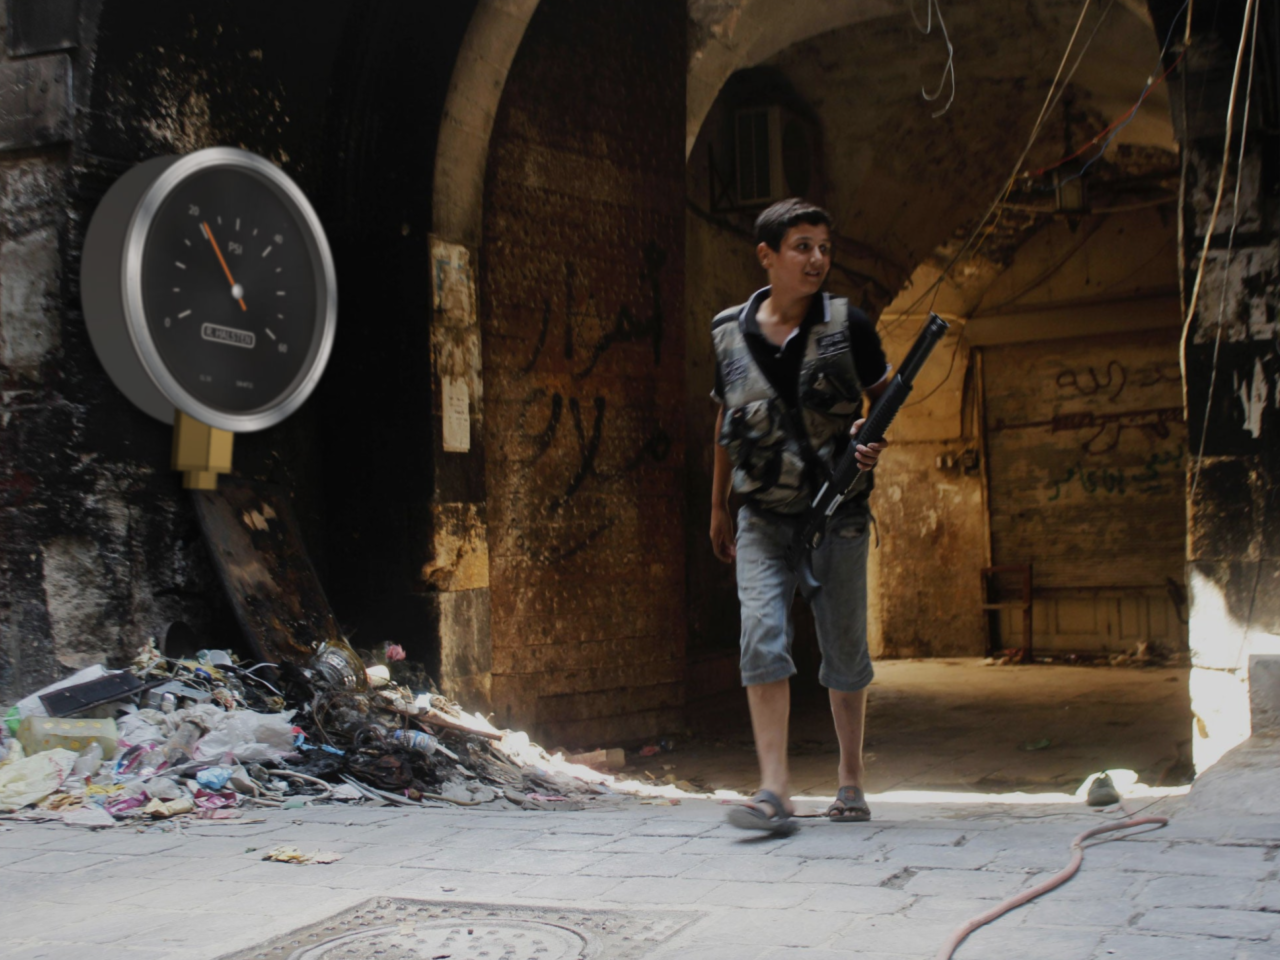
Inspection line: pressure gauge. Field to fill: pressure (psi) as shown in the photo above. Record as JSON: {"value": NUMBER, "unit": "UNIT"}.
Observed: {"value": 20, "unit": "psi"}
